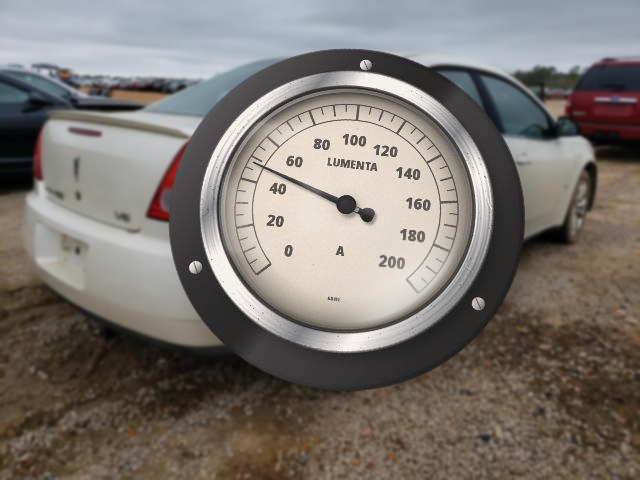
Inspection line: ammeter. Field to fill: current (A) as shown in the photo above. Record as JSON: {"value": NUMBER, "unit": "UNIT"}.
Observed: {"value": 47.5, "unit": "A"}
